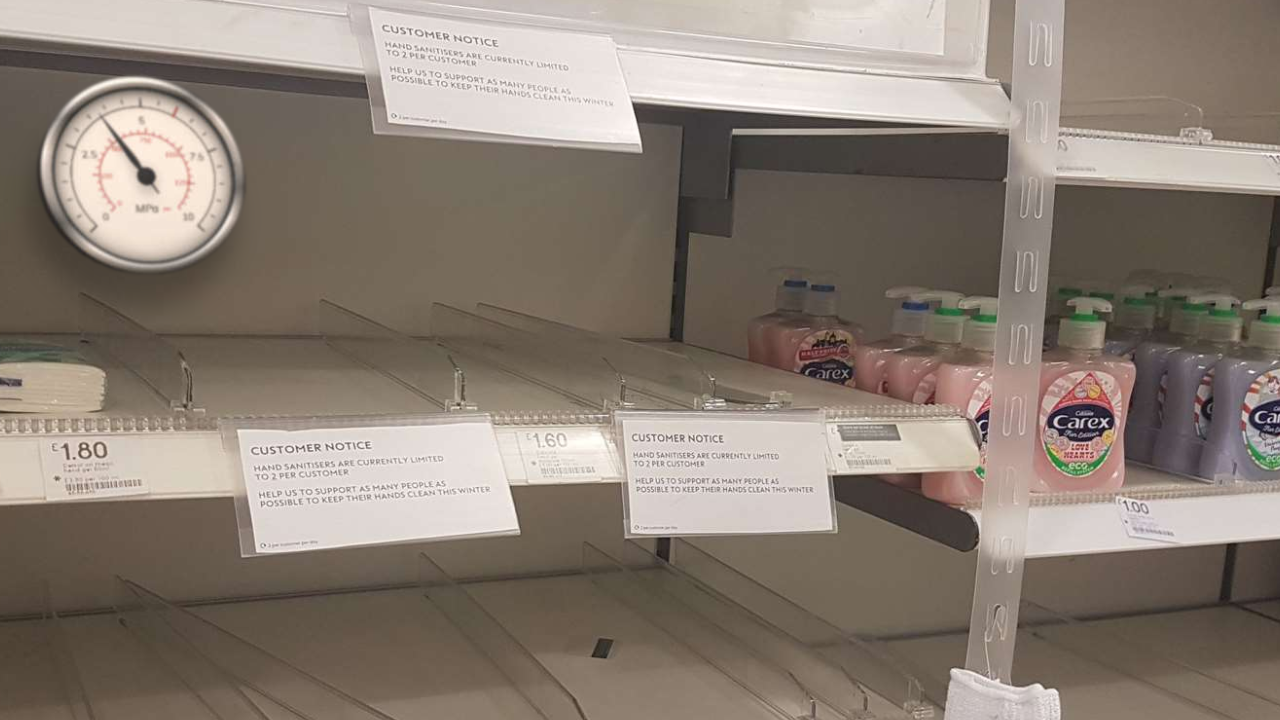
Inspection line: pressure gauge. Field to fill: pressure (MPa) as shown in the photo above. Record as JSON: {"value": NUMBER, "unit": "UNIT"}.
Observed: {"value": 3.75, "unit": "MPa"}
